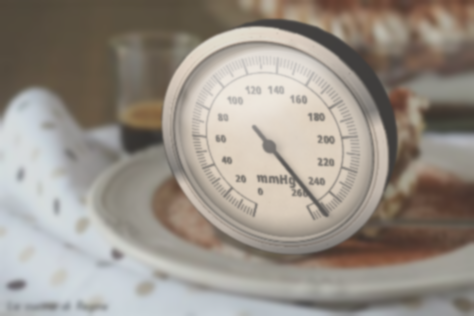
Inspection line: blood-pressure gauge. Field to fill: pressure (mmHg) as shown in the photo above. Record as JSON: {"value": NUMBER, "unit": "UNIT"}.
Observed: {"value": 250, "unit": "mmHg"}
